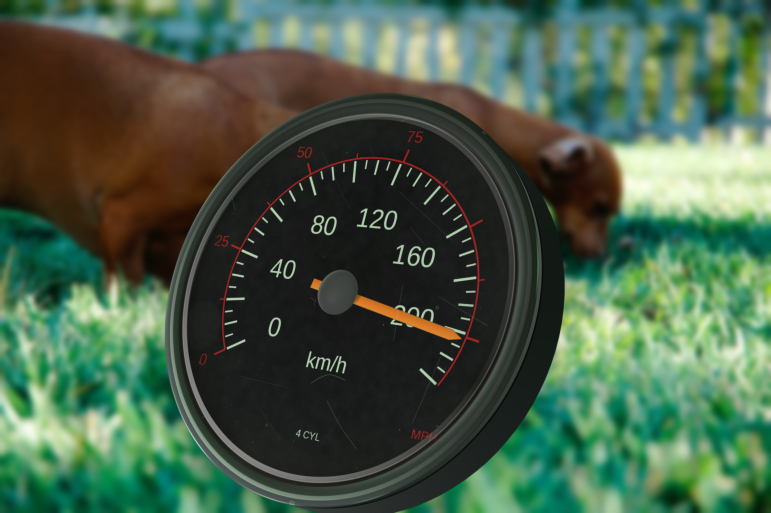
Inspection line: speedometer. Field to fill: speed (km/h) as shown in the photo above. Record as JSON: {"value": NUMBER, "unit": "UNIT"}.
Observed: {"value": 202.5, "unit": "km/h"}
